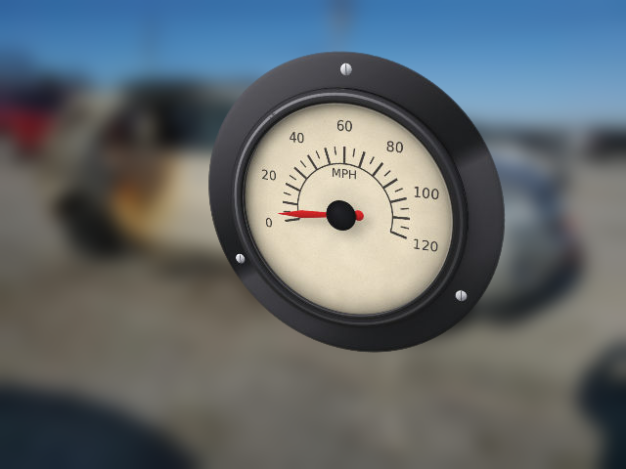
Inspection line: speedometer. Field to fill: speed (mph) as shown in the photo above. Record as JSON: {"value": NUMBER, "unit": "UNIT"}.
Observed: {"value": 5, "unit": "mph"}
